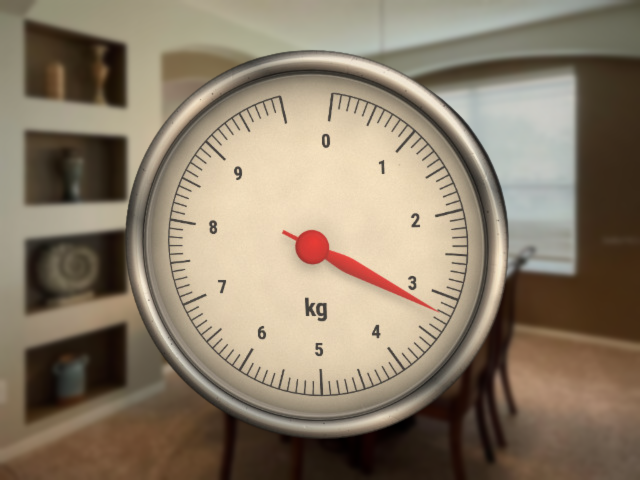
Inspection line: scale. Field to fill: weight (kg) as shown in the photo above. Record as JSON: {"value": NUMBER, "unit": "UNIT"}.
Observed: {"value": 3.2, "unit": "kg"}
